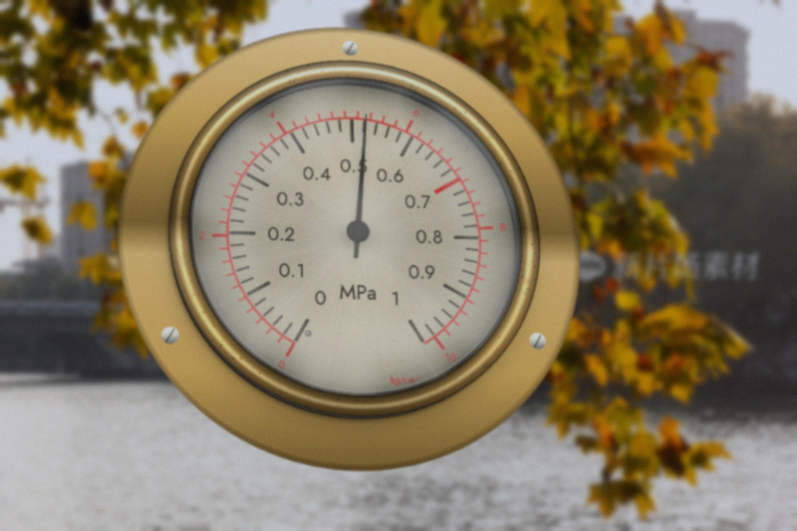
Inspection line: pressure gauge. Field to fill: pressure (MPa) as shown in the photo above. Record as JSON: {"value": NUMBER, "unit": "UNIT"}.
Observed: {"value": 0.52, "unit": "MPa"}
